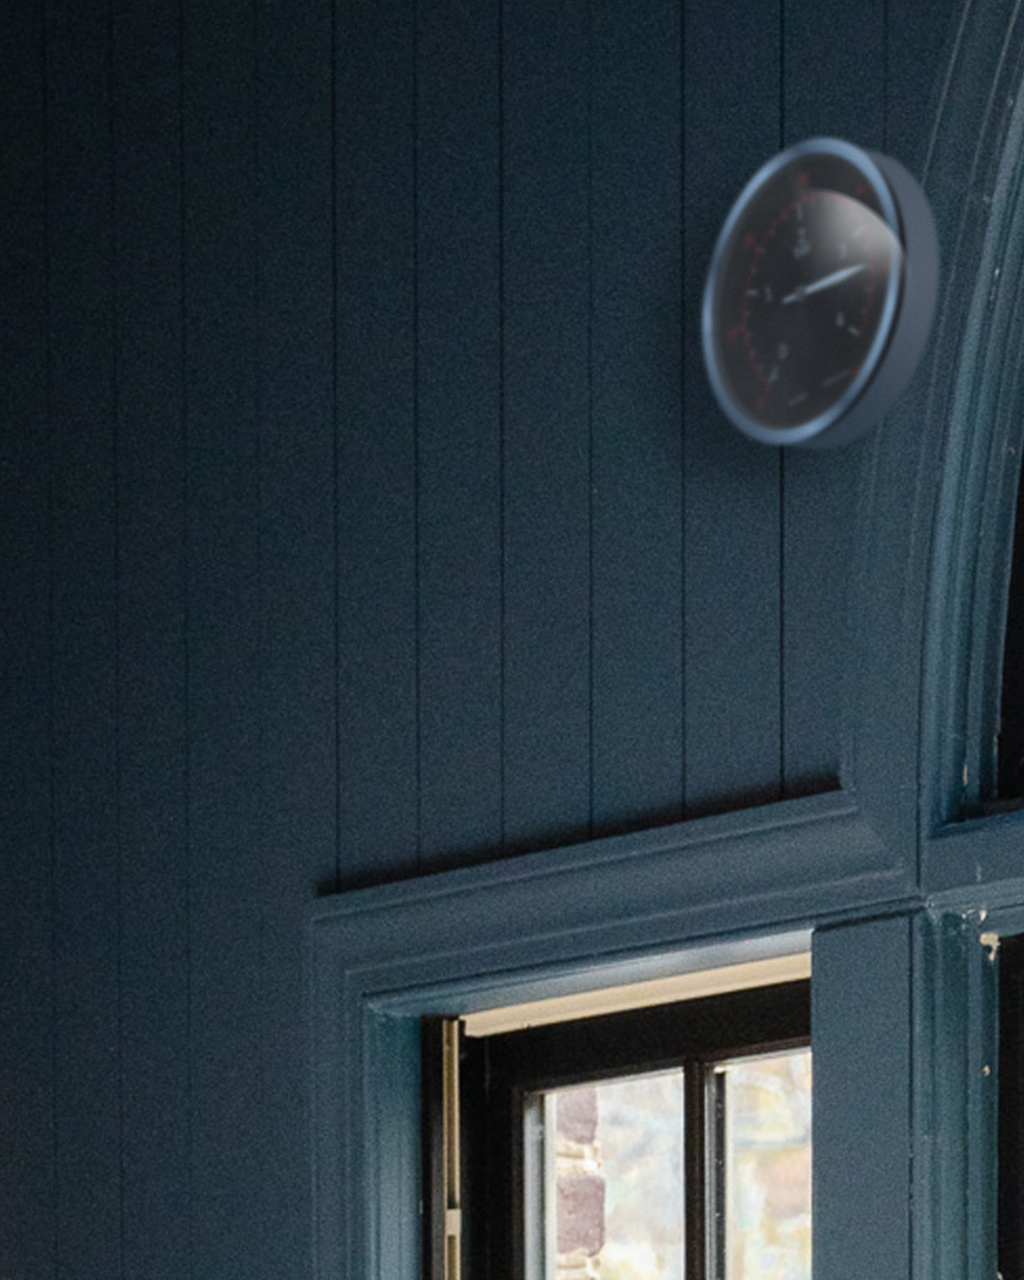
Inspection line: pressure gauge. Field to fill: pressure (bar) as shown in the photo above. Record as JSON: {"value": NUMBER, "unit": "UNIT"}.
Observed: {"value": 3.4, "unit": "bar"}
